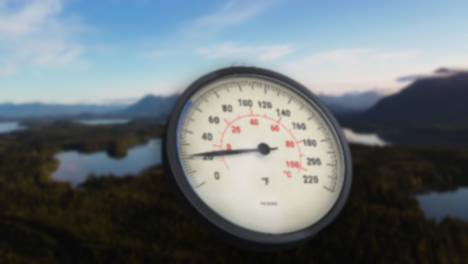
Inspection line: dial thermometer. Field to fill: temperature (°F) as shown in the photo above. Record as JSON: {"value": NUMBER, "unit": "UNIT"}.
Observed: {"value": 20, "unit": "°F"}
